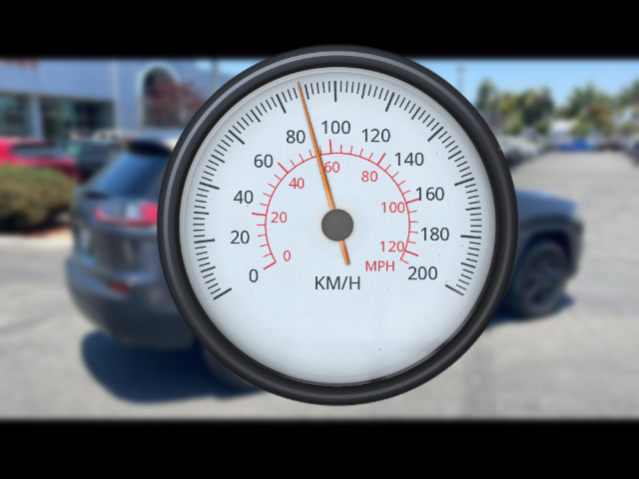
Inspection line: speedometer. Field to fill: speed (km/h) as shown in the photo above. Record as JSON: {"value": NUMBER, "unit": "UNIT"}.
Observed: {"value": 88, "unit": "km/h"}
